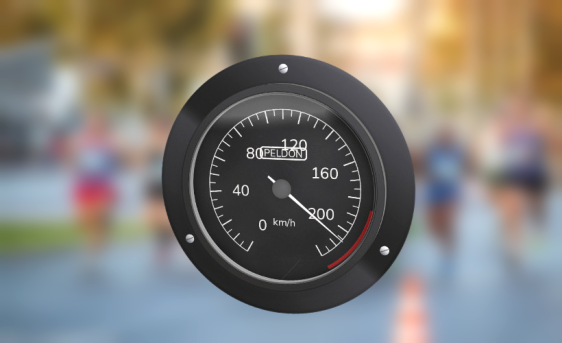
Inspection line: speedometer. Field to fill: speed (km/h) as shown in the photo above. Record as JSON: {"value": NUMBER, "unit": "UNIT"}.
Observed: {"value": 205, "unit": "km/h"}
